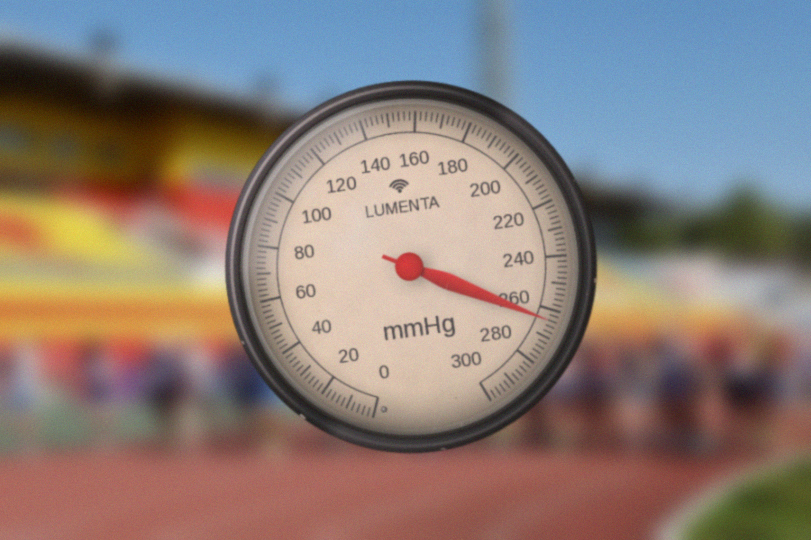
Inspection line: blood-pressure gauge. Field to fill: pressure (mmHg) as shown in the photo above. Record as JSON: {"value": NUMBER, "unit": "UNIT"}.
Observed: {"value": 264, "unit": "mmHg"}
